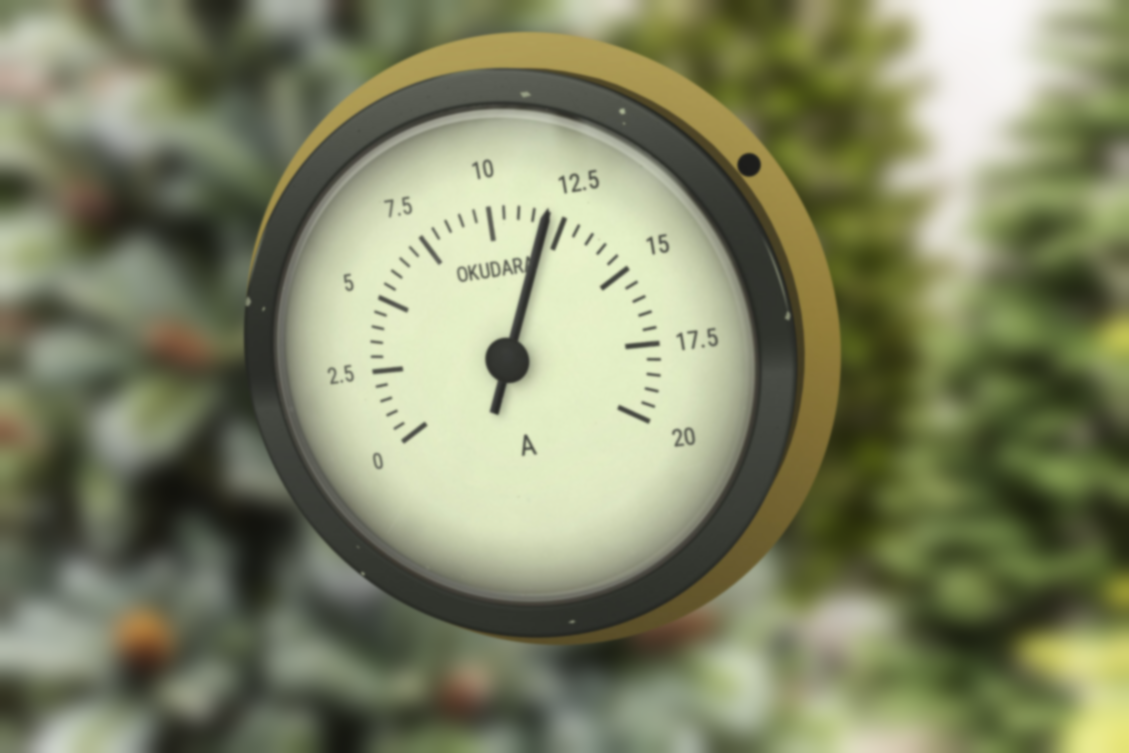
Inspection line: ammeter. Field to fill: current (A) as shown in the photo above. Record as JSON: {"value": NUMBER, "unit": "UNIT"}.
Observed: {"value": 12, "unit": "A"}
